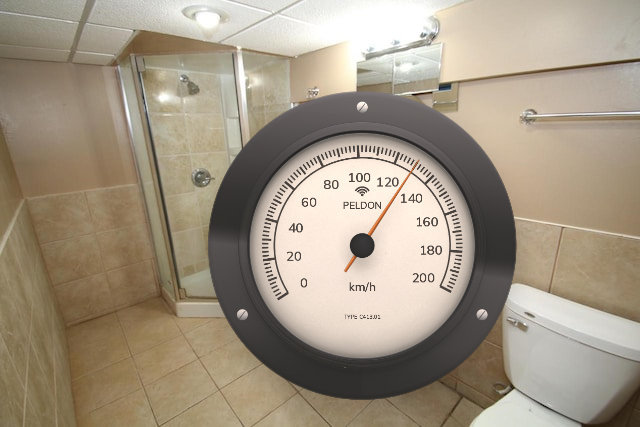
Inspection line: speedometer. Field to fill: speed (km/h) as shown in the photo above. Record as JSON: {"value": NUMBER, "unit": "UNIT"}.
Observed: {"value": 130, "unit": "km/h"}
